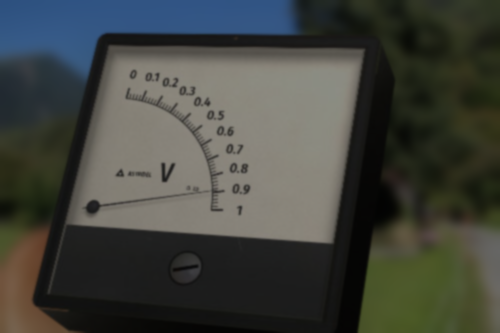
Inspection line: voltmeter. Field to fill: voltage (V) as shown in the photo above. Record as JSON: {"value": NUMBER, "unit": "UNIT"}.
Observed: {"value": 0.9, "unit": "V"}
